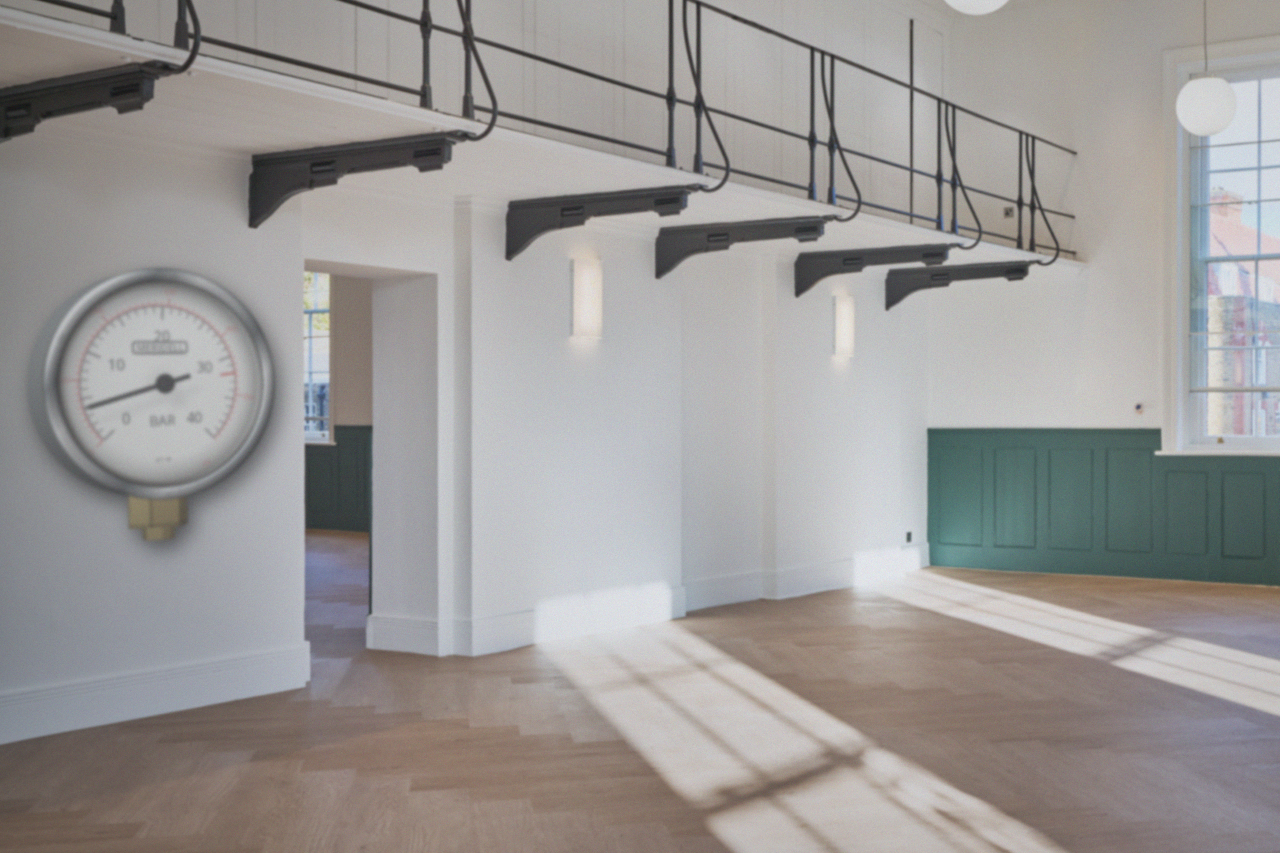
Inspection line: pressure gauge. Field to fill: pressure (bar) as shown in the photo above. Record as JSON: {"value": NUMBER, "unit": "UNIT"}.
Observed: {"value": 4, "unit": "bar"}
